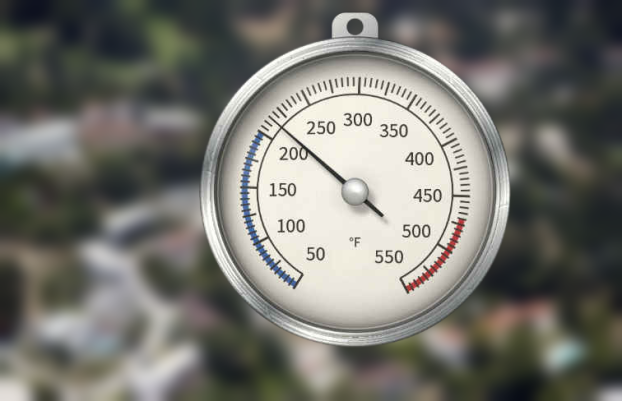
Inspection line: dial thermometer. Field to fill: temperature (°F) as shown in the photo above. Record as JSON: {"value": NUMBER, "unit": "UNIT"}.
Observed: {"value": 215, "unit": "°F"}
